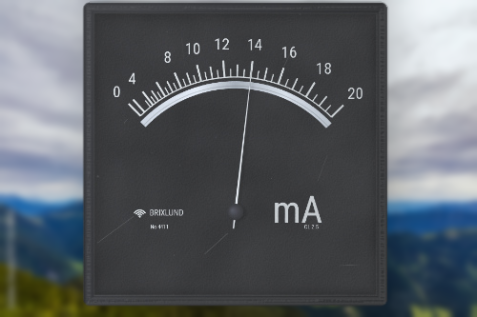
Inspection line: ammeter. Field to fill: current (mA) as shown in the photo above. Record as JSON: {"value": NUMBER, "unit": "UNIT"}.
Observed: {"value": 14, "unit": "mA"}
